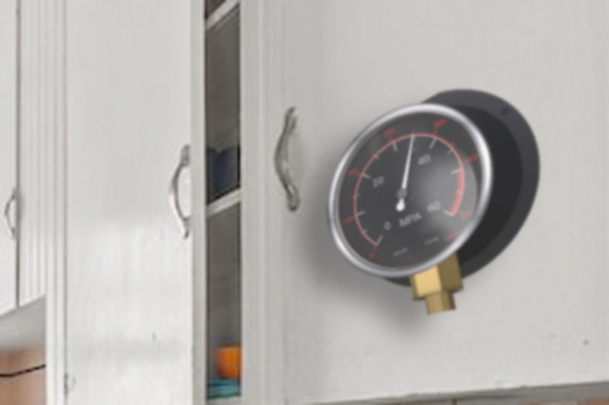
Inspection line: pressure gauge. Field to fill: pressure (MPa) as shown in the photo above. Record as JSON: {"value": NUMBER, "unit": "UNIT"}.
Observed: {"value": 35, "unit": "MPa"}
